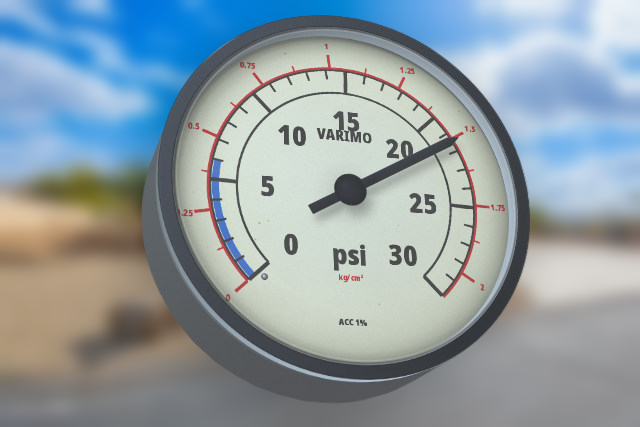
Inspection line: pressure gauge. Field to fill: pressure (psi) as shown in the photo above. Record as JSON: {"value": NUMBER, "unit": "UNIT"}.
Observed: {"value": 21.5, "unit": "psi"}
